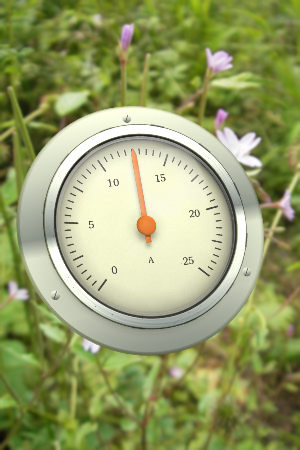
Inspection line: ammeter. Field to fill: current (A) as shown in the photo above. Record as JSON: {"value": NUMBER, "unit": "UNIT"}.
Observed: {"value": 12.5, "unit": "A"}
